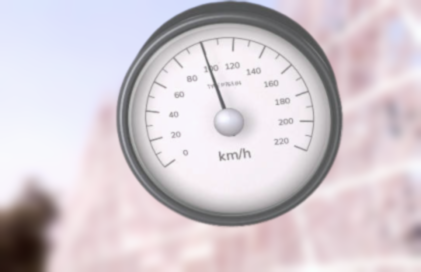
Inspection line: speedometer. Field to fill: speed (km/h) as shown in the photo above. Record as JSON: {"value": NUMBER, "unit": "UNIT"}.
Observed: {"value": 100, "unit": "km/h"}
